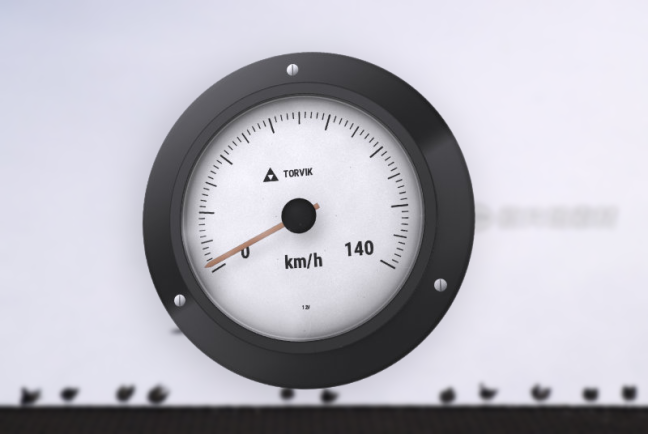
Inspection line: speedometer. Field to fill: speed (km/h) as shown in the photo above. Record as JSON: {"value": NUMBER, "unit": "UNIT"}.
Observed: {"value": 2, "unit": "km/h"}
